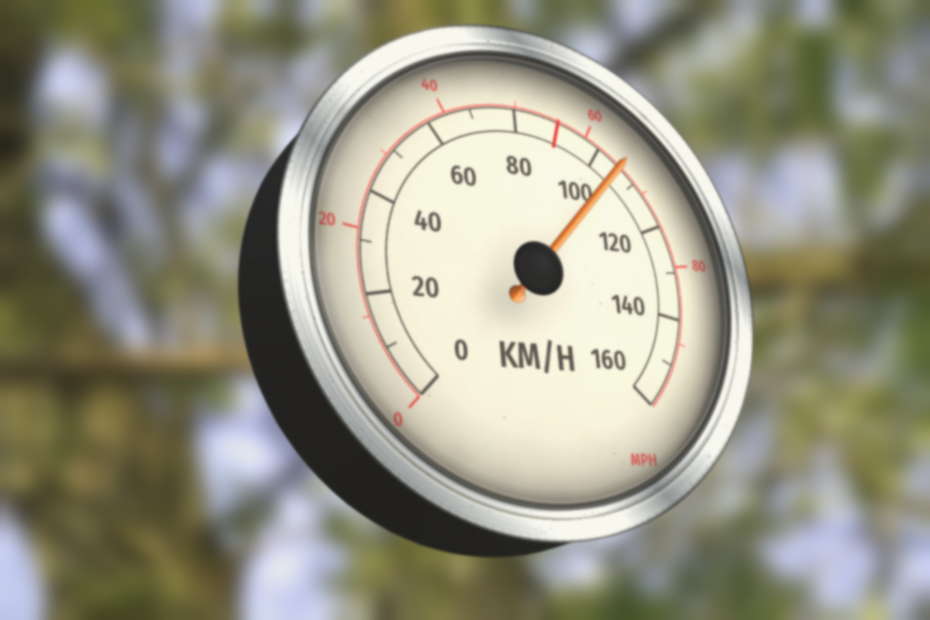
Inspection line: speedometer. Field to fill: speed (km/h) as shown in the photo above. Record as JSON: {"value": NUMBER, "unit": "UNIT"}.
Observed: {"value": 105, "unit": "km/h"}
